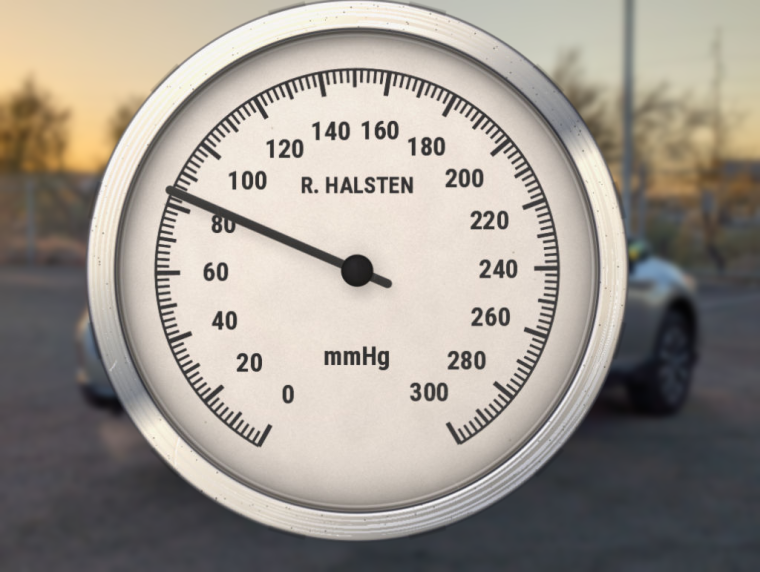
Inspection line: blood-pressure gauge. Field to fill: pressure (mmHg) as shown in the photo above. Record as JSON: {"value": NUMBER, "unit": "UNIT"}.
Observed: {"value": 84, "unit": "mmHg"}
